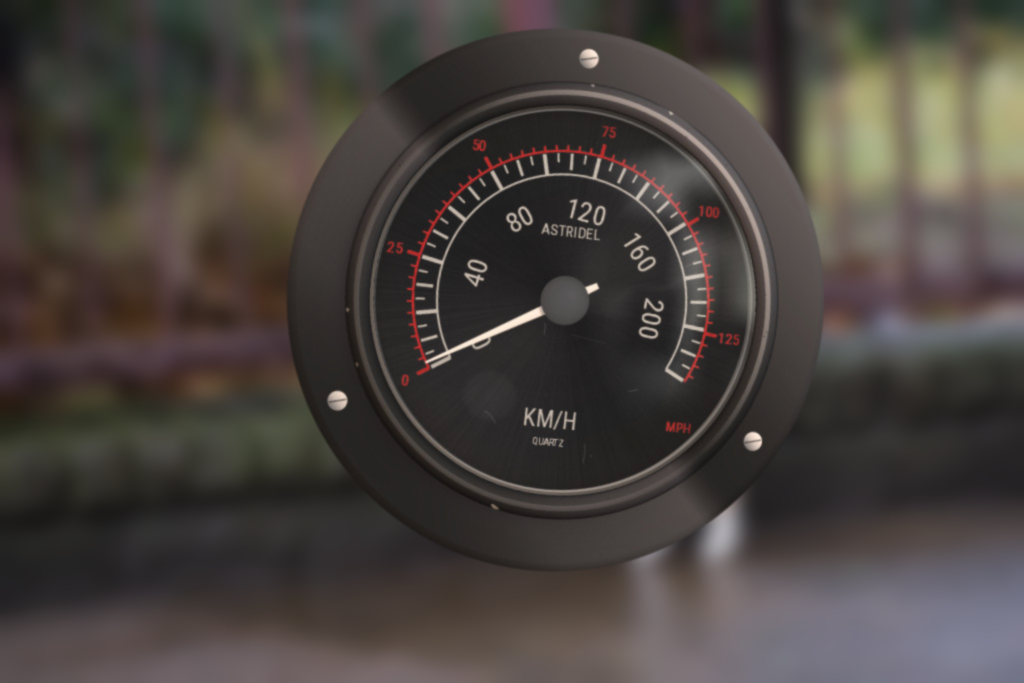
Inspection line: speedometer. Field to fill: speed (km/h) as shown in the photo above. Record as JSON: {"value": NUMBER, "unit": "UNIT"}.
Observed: {"value": 2.5, "unit": "km/h"}
